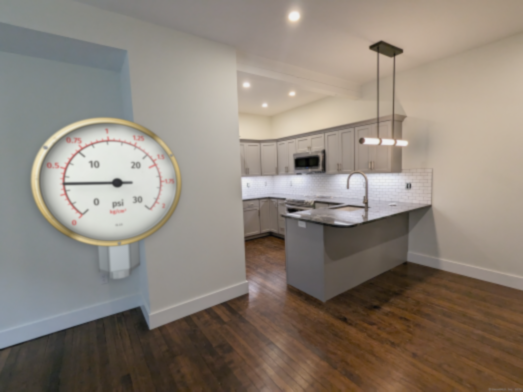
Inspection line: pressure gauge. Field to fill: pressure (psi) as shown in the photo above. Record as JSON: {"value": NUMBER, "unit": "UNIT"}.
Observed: {"value": 5, "unit": "psi"}
